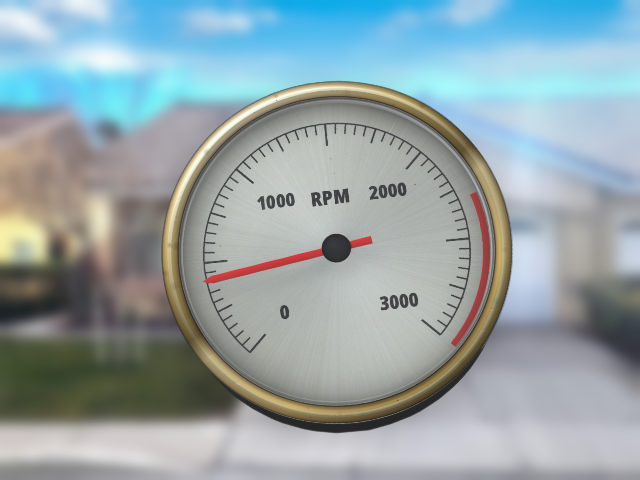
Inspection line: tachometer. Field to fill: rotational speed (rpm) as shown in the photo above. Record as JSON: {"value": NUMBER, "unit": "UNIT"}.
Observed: {"value": 400, "unit": "rpm"}
